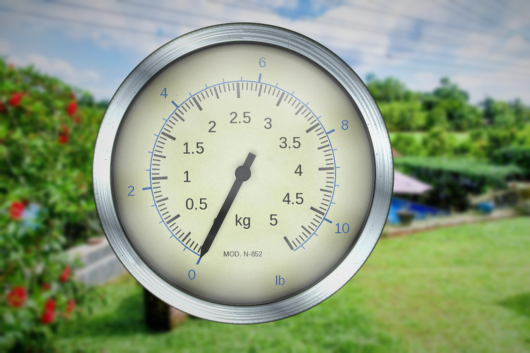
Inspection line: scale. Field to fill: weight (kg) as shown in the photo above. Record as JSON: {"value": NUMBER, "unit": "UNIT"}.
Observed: {"value": 0, "unit": "kg"}
